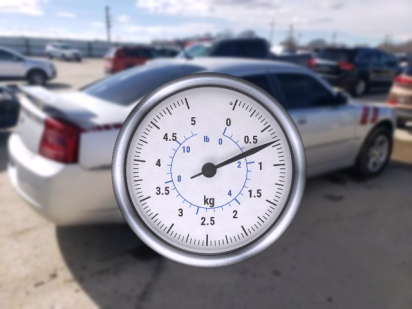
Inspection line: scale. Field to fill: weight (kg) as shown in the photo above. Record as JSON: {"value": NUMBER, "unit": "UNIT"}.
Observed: {"value": 0.7, "unit": "kg"}
